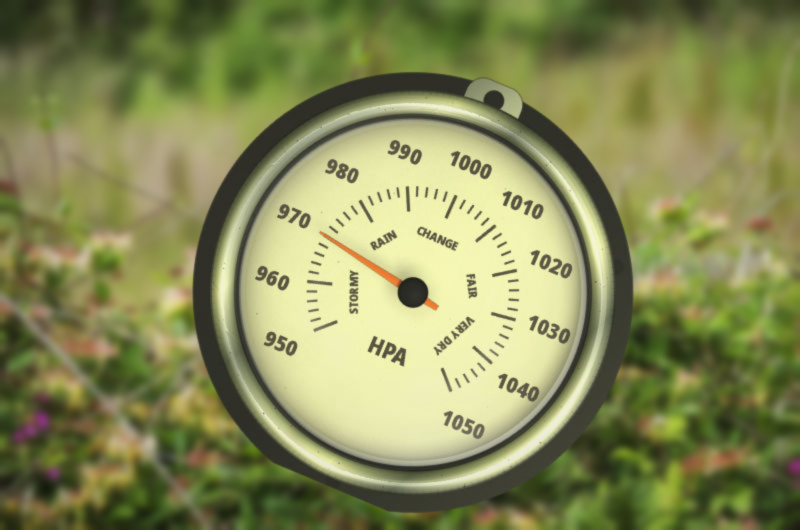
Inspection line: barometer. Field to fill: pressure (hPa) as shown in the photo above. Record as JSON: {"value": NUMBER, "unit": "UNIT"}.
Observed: {"value": 970, "unit": "hPa"}
